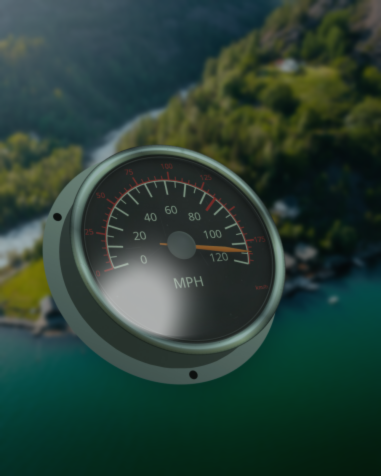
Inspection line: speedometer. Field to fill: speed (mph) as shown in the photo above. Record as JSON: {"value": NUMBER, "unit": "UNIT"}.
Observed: {"value": 115, "unit": "mph"}
